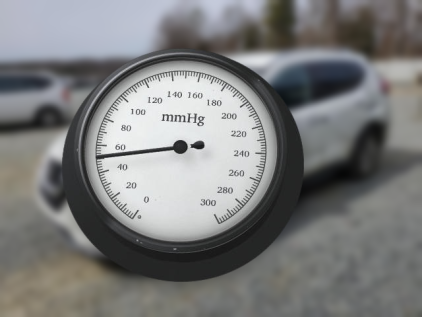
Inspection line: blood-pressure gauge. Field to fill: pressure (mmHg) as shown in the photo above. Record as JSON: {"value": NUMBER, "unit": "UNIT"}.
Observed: {"value": 50, "unit": "mmHg"}
